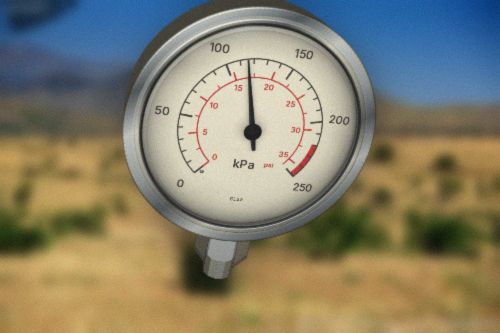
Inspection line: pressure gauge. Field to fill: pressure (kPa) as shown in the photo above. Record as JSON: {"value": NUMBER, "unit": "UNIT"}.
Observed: {"value": 115, "unit": "kPa"}
